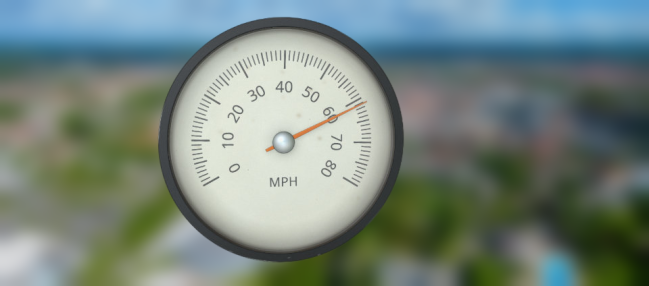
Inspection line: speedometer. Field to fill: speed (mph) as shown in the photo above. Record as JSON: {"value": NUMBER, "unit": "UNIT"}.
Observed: {"value": 61, "unit": "mph"}
